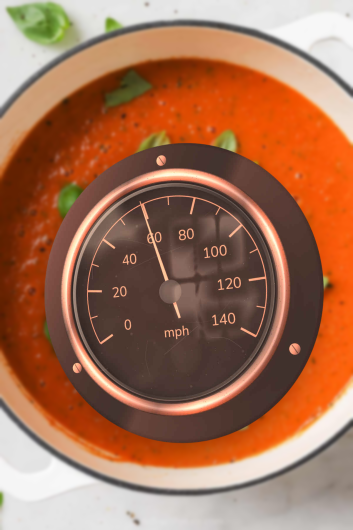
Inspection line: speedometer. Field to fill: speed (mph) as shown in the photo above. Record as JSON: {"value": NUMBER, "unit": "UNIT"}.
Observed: {"value": 60, "unit": "mph"}
